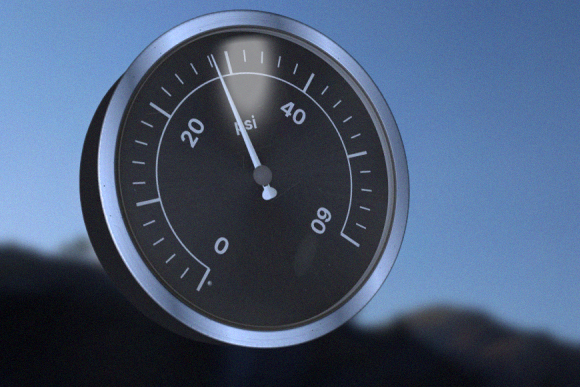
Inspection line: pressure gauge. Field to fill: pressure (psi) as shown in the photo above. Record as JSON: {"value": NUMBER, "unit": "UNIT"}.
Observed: {"value": 28, "unit": "psi"}
